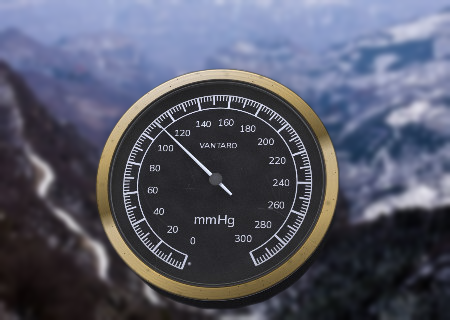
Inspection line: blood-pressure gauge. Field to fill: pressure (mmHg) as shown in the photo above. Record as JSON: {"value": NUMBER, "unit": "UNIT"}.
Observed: {"value": 110, "unit": "mmHg"}
